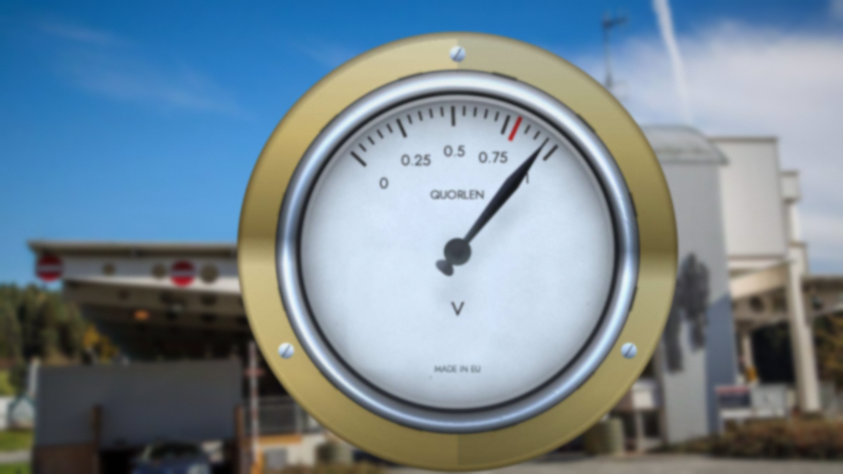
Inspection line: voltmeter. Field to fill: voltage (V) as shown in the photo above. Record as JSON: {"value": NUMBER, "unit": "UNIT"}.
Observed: {"value": 0.95, "unit": "V"}
